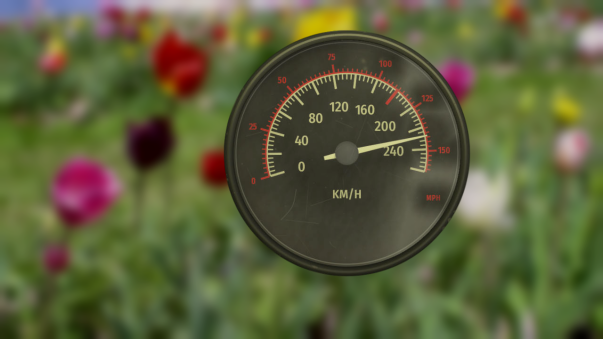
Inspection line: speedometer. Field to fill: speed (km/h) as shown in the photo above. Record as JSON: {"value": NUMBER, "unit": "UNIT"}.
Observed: {"value": 228, "unit": "km/h"}
